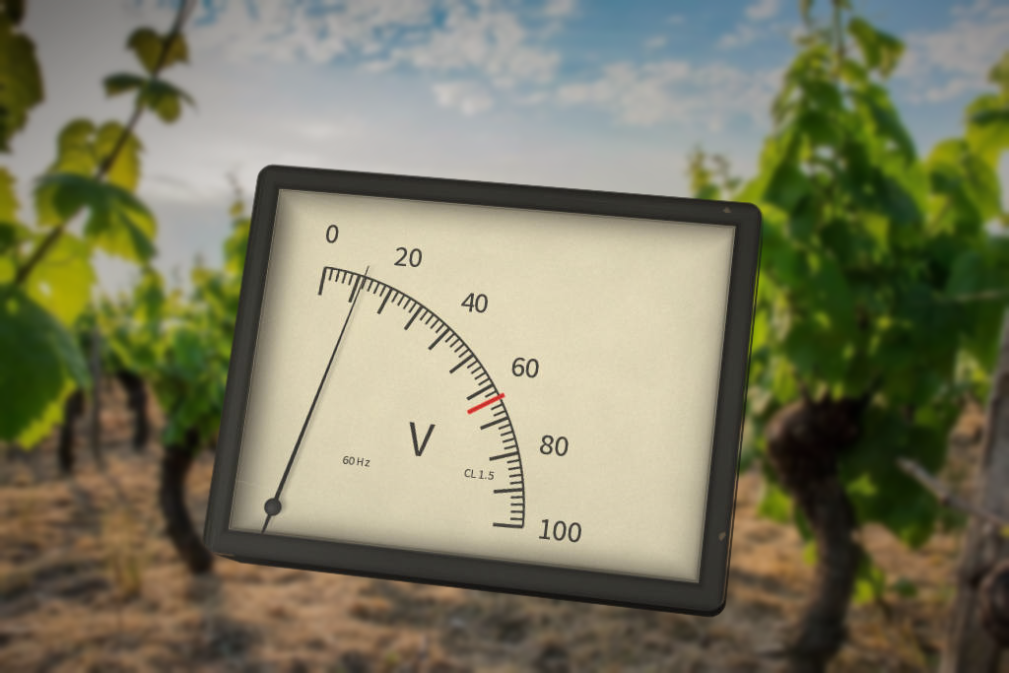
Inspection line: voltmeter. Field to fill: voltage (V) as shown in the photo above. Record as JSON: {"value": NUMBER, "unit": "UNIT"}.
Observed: {"value": 12, "unit": "V"}
